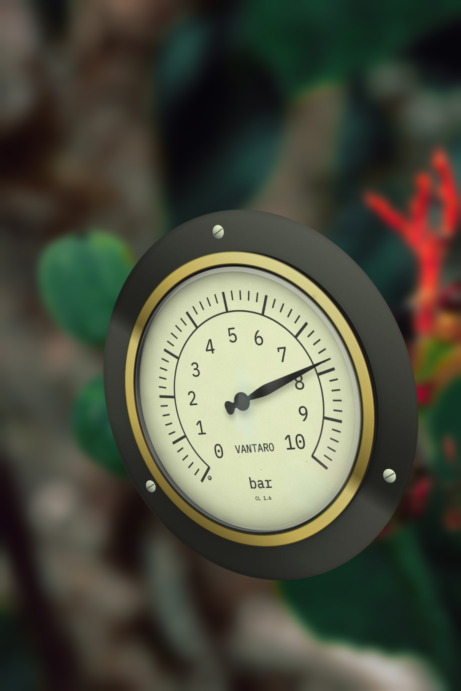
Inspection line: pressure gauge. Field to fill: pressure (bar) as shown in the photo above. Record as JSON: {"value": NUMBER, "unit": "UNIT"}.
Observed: {"value": 7.8, "unit": "bar"}
